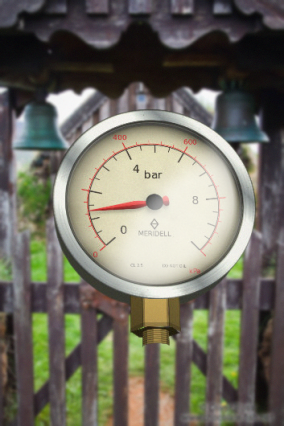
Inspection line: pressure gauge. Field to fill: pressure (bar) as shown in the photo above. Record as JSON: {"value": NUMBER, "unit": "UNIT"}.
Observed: {"value": 1.25, "unit": "bar"}
